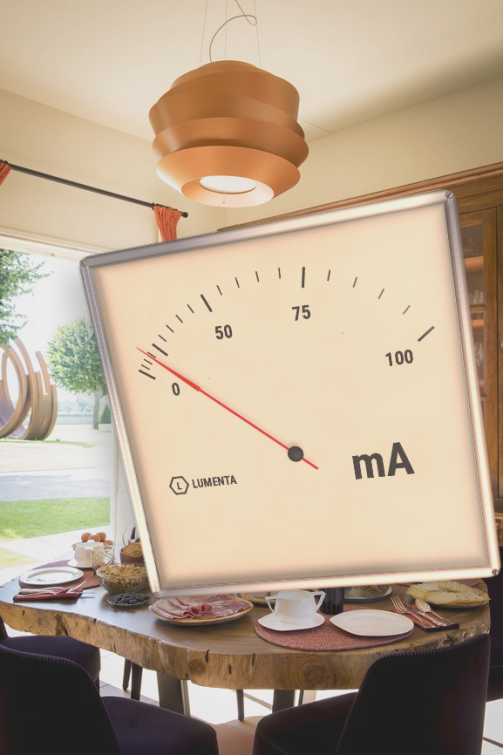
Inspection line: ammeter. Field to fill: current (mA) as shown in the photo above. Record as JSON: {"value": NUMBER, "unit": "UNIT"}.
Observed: {"value": 20, "unit": "mA"}
